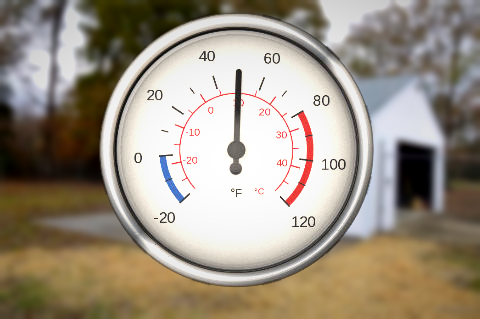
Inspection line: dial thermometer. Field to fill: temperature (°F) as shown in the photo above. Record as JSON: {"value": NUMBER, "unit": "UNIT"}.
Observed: {"value": 50, "unit": "°F"}
